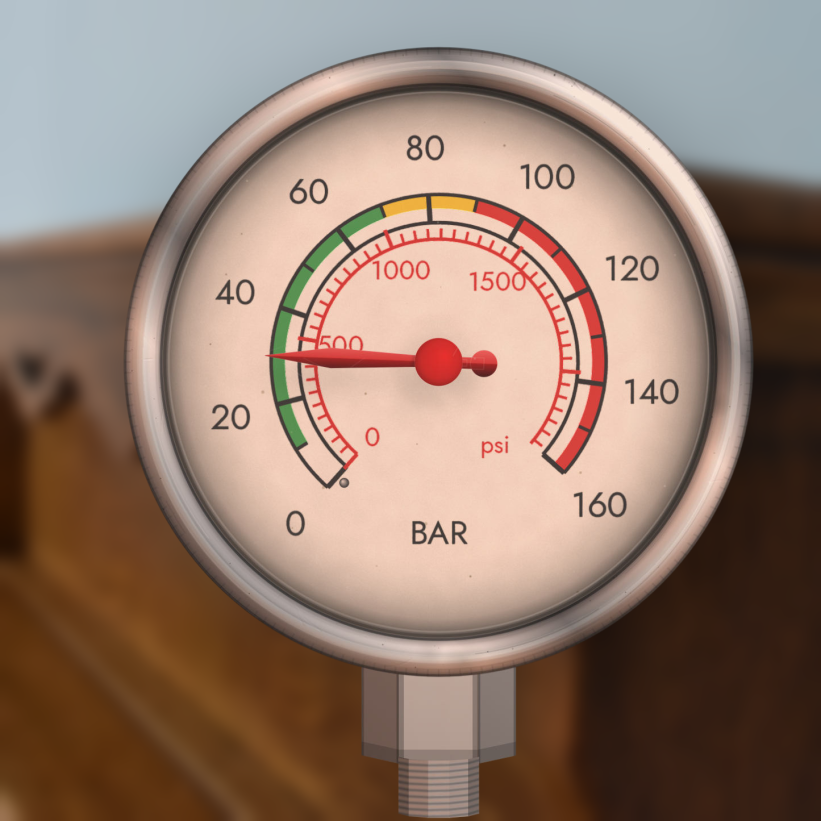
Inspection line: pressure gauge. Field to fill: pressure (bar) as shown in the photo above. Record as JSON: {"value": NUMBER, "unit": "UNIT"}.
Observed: {"value": 30, "unit": "bar"}
